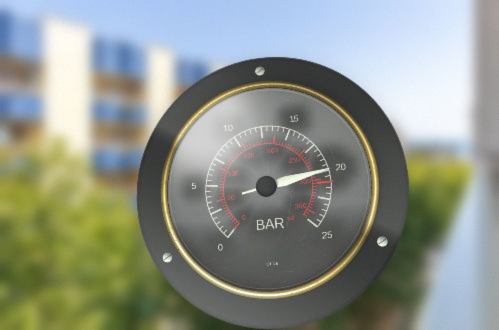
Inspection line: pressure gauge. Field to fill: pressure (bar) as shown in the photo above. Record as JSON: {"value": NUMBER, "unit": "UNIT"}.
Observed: {"value": 20, "unit": "bar"}
